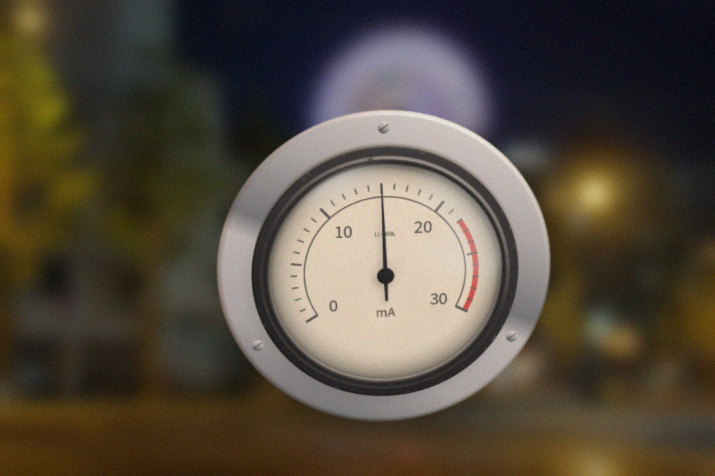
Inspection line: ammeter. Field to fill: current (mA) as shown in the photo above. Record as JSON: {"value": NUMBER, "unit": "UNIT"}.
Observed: {"value": 15, "unit": "mA"}
